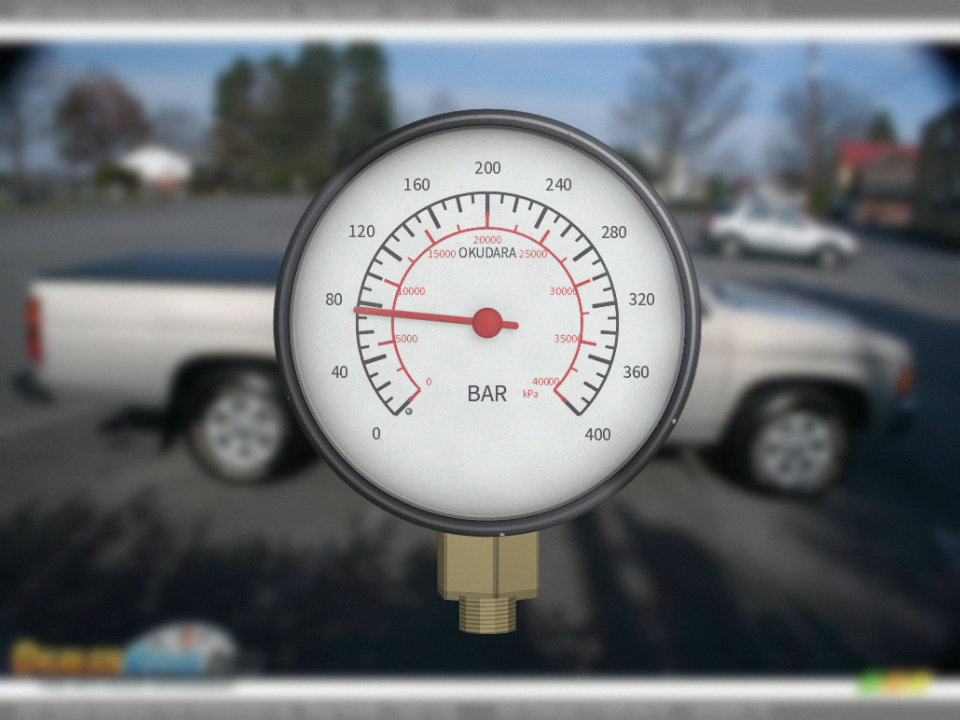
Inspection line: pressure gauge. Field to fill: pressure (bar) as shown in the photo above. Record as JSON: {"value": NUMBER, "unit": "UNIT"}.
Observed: {"value": 75, "unit": "bar"}
